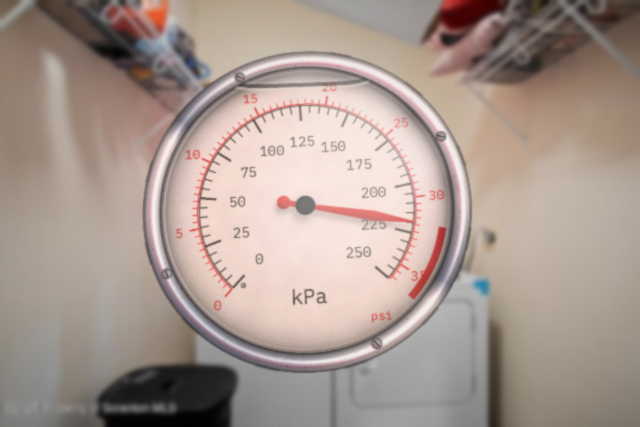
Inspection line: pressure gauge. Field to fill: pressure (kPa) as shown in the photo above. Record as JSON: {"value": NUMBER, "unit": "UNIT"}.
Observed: {"value": 220, "unit": "kPa"}
